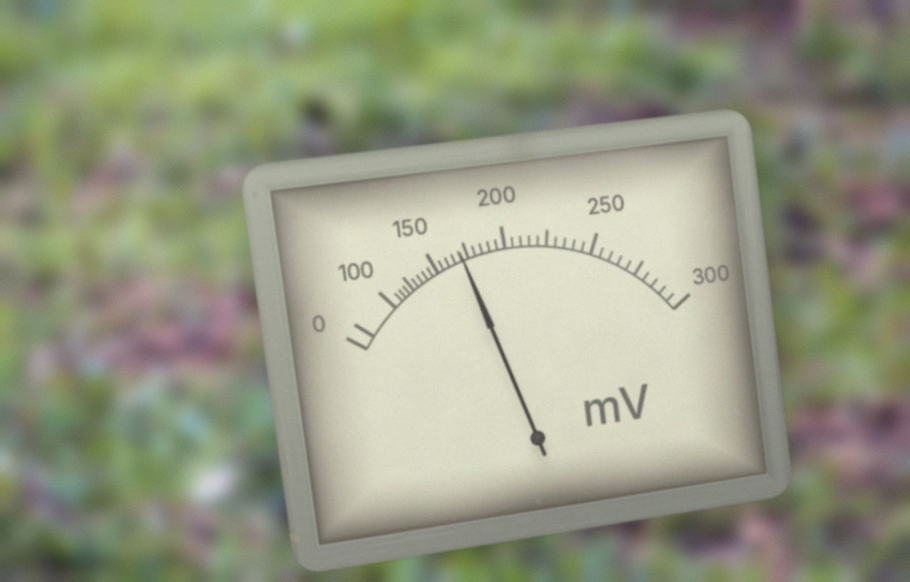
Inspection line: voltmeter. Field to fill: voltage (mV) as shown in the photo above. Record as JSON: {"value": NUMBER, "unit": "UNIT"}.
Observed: {"value": 170, "unit": "mV"}
